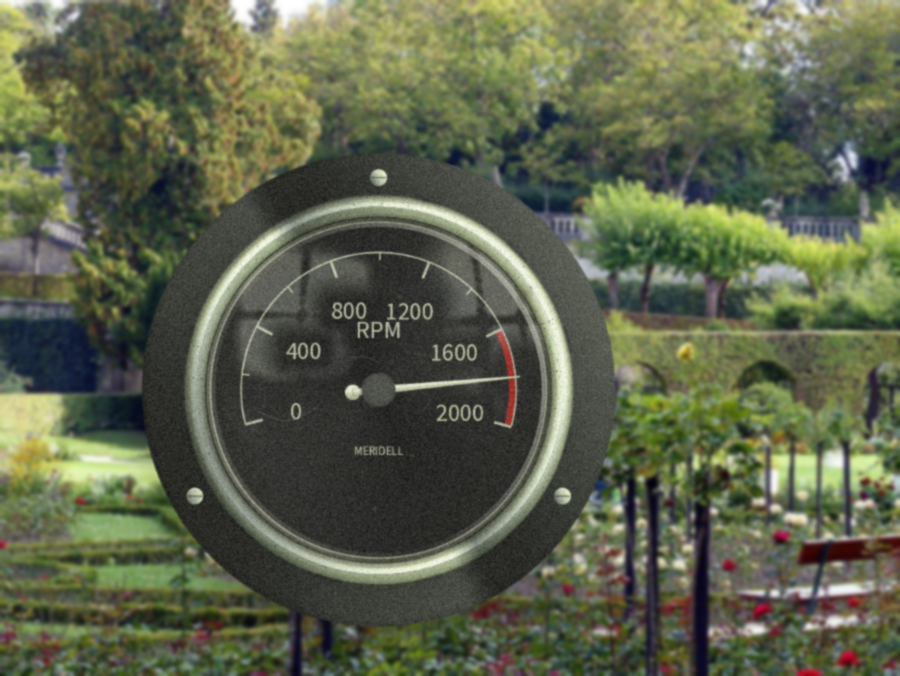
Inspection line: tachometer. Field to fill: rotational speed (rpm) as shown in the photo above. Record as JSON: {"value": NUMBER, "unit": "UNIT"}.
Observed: {"value": 1800, "unit": "rpm"}
